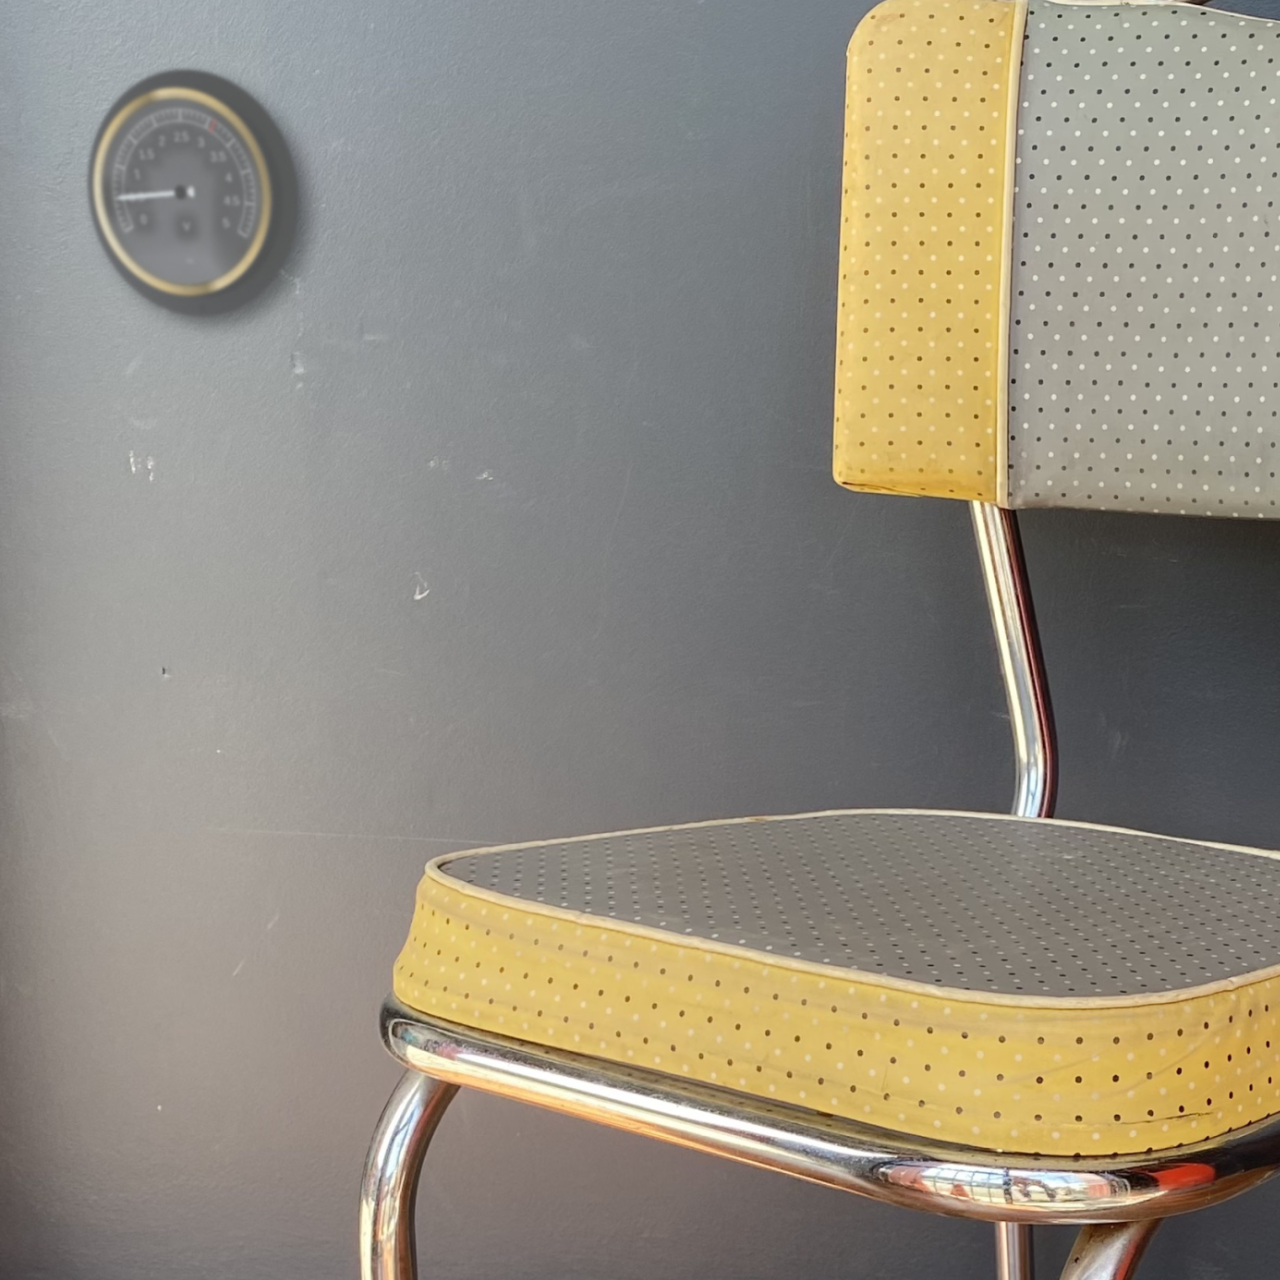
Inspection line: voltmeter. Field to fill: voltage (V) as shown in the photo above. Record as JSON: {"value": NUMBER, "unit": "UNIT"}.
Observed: {"value": 0.5, "unit": "V"}
